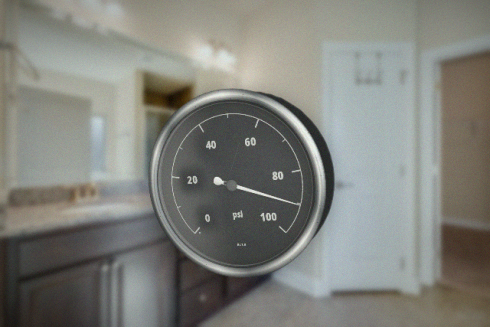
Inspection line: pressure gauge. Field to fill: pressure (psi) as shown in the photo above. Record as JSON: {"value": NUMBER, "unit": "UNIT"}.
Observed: {"value": 90, "unit": "psi"}
